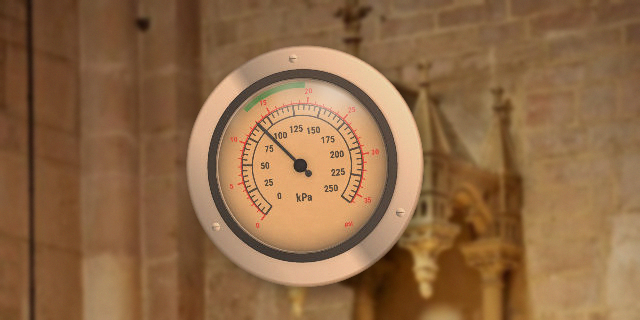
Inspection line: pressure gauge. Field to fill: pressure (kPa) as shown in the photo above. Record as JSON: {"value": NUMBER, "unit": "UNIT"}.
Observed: {"value": 90, "unit": "kPa"}
